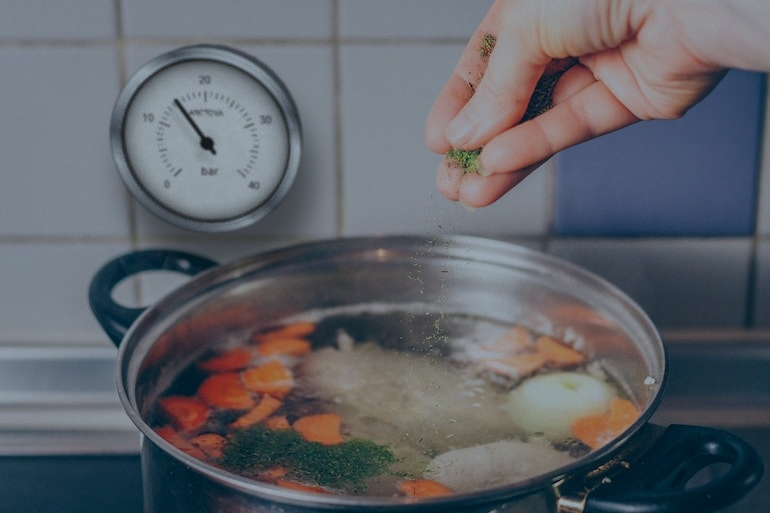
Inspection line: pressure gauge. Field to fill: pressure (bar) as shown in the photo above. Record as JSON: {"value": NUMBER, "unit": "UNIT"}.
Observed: {"value": 15, "unit": "bar"}
